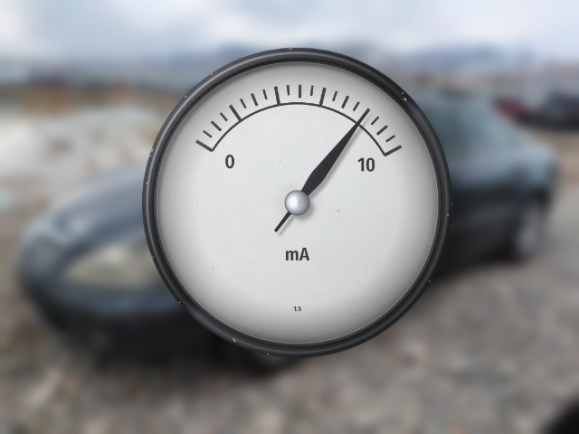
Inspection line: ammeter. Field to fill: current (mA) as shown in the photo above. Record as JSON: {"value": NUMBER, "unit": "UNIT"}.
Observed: {"value": 8, "unit": "mA"}
